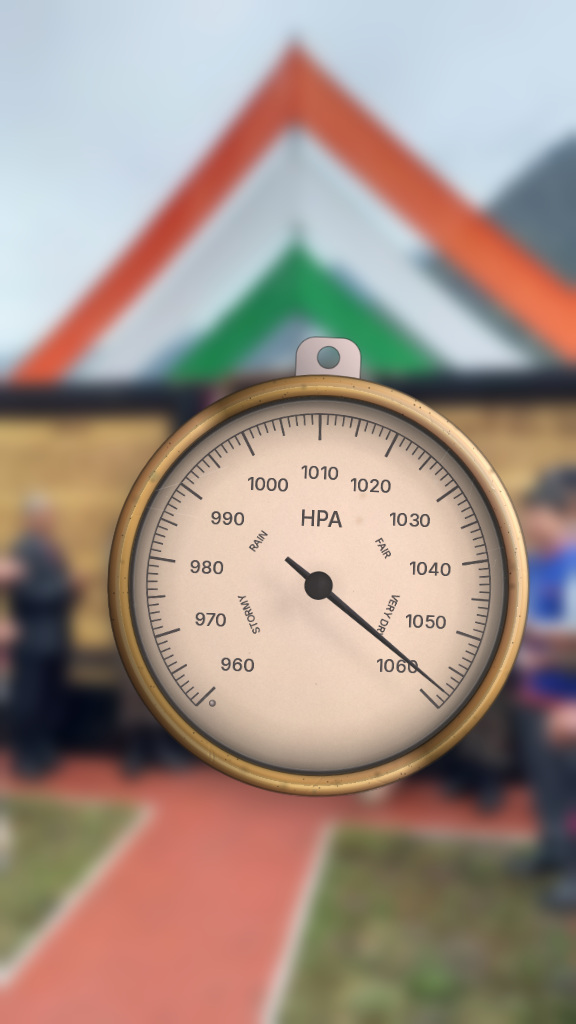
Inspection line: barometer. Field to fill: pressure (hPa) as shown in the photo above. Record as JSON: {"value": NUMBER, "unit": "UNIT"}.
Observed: {"value": 1058, "unit": "hPa"}
